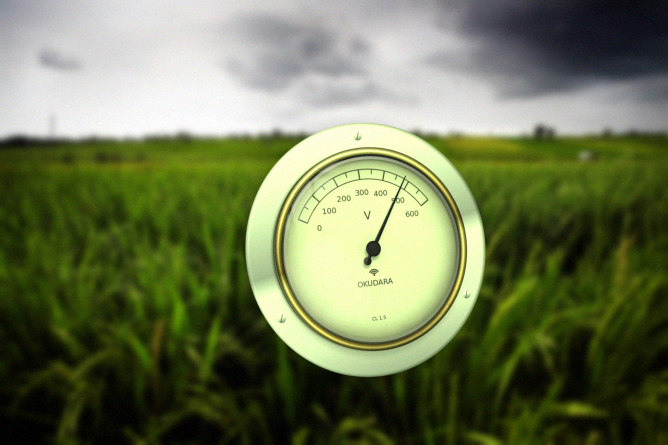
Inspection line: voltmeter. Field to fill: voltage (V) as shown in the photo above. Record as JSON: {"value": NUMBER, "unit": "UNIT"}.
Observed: {"value": 475, "unit": "V"}
